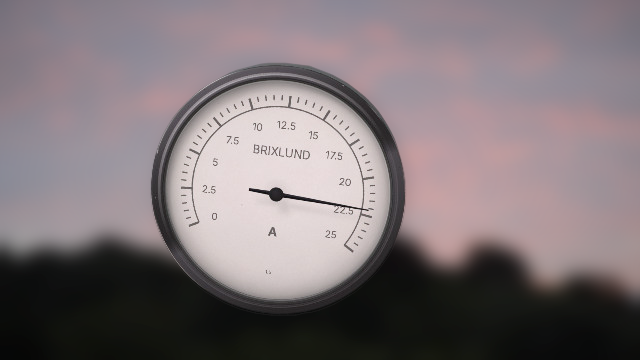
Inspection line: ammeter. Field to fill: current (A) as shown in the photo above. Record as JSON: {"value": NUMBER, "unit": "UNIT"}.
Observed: {"value": 22, "unit": "A"}
